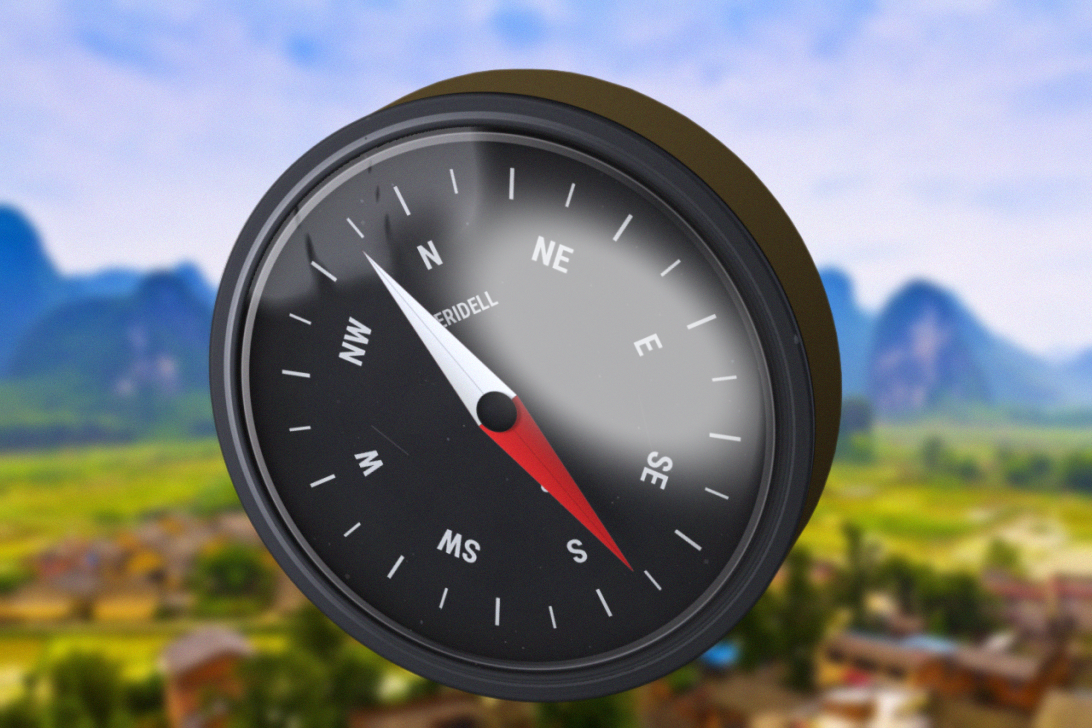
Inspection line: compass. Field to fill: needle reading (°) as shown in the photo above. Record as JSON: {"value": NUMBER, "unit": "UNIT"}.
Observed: {"value": 165, "unit": "°"}
